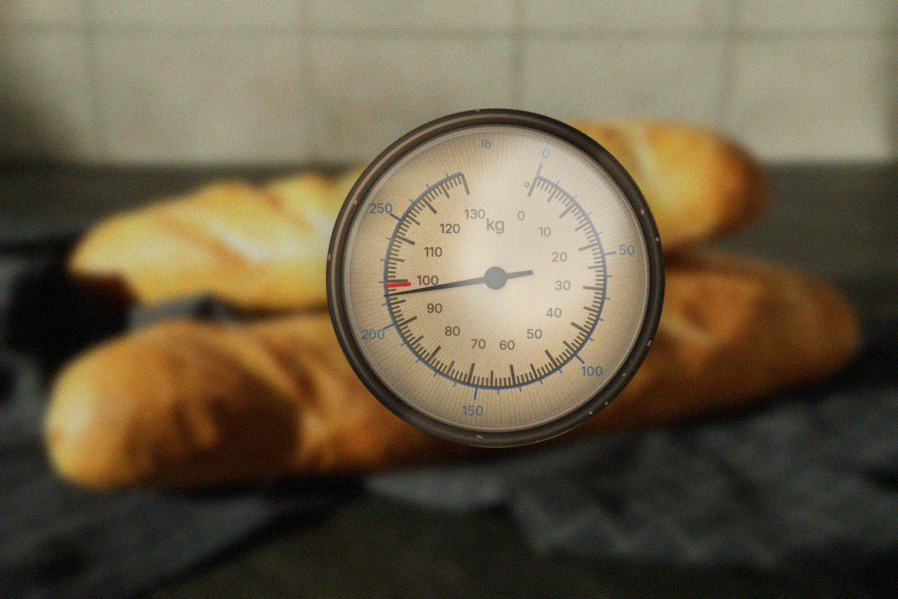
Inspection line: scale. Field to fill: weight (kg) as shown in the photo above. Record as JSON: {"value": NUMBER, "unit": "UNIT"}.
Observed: {"value": 97, "unit": "kg"}
